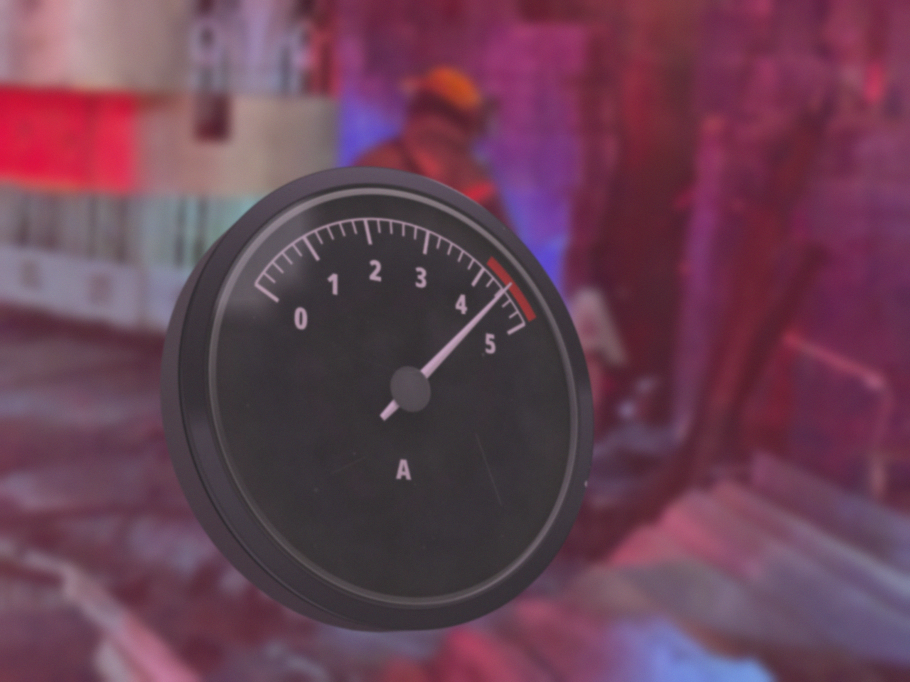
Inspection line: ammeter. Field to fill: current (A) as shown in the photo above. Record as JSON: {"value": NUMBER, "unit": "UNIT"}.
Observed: {"value": 4.4, "unit": "A"}
